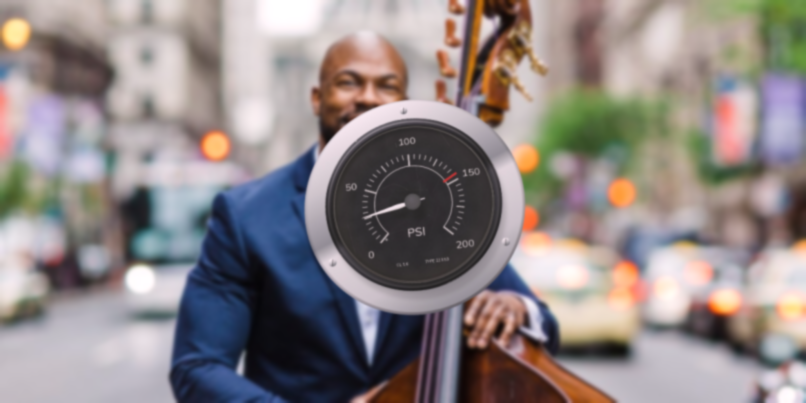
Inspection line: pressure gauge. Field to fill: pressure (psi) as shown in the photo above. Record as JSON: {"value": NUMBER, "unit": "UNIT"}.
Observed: {"value": 25, "unit": "psi"}
